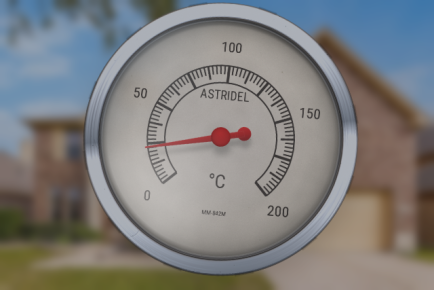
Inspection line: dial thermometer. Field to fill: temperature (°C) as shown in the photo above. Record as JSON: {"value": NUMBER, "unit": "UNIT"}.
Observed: {"value": 22.5, "unit": "°C"}
